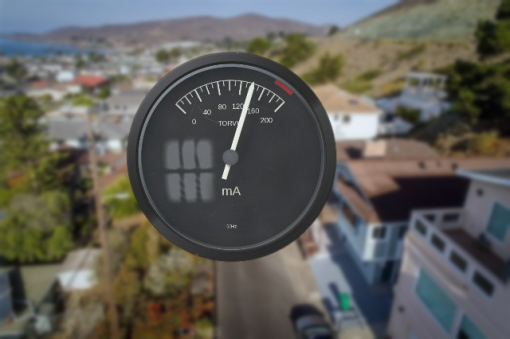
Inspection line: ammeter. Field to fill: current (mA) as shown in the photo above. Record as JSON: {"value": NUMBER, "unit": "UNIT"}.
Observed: {"value": 140, "unit": "mA"}
